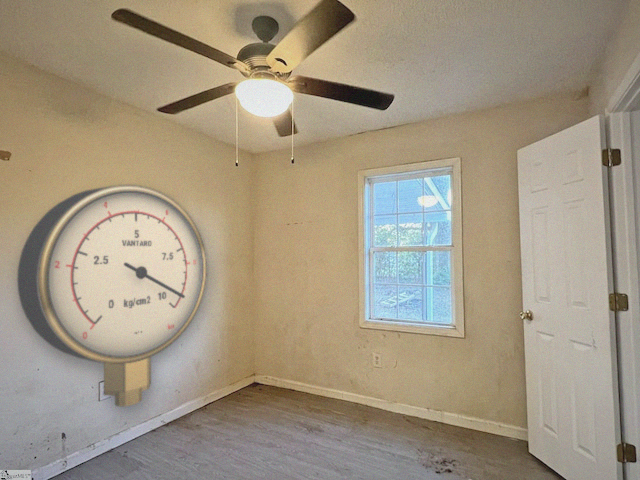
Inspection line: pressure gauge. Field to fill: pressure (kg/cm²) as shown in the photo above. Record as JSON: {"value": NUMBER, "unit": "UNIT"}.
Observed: {"value": 9.5, "unit": "kg/cm²"}
